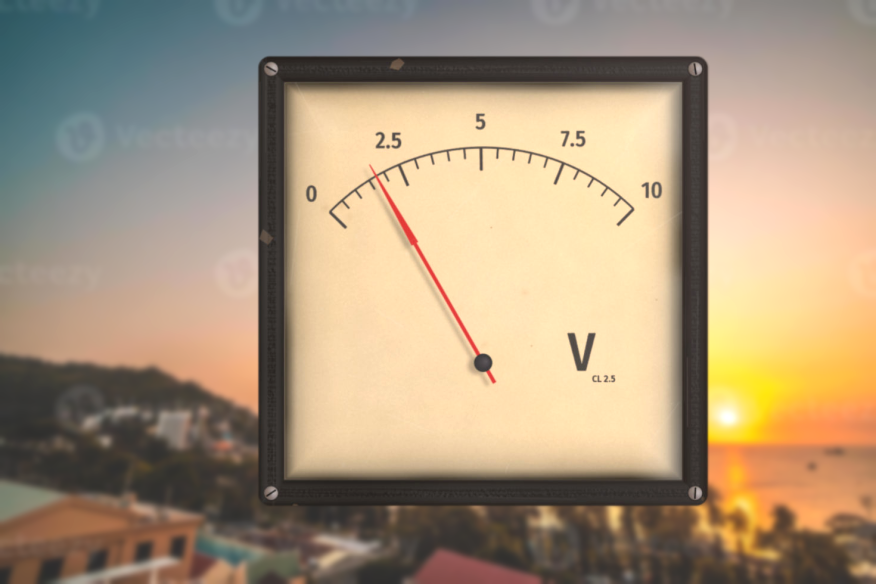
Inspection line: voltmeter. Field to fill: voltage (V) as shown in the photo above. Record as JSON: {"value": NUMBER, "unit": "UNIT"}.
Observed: {"value": 1.75, "unit": "V"}
